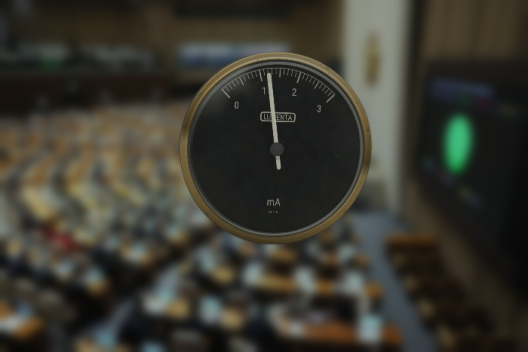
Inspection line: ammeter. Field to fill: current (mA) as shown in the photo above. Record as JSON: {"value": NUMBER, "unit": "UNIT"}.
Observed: {"value": 1.2, "unit": "mA"}
